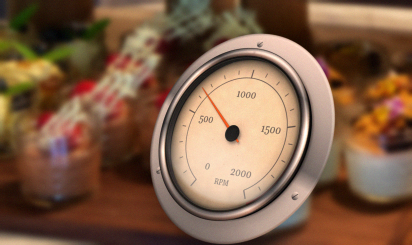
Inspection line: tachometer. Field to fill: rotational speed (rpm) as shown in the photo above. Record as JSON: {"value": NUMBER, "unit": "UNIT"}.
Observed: {"value": 650, "unit": "rpm"}
